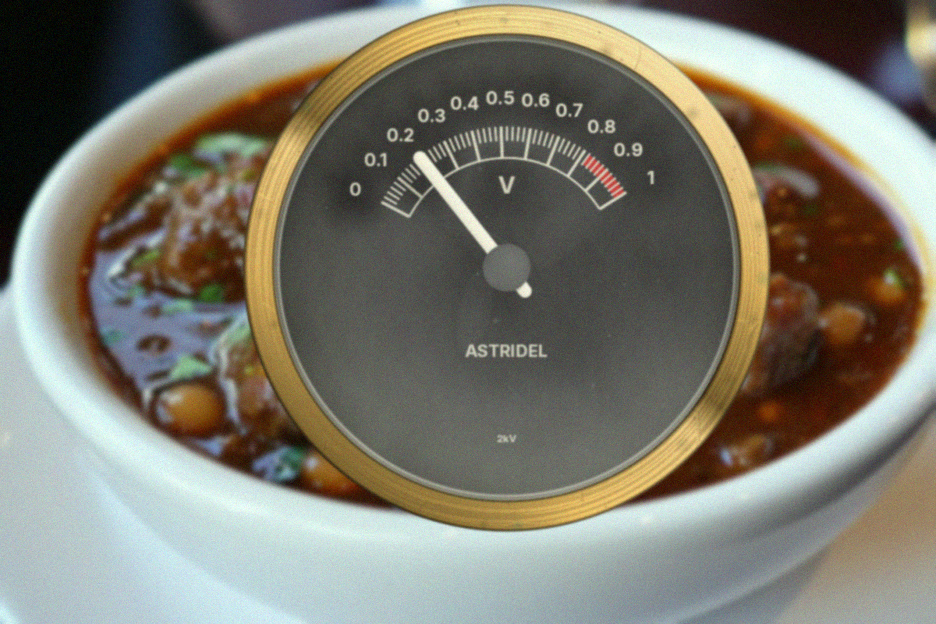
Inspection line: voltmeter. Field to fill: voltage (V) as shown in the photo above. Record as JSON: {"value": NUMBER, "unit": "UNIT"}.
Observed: {"value": 0.2, "unit": "V"}
